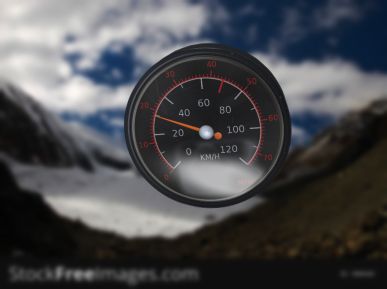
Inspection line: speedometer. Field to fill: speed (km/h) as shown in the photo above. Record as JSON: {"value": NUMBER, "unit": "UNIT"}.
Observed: {"value": 30, "unit": "km/h"}
